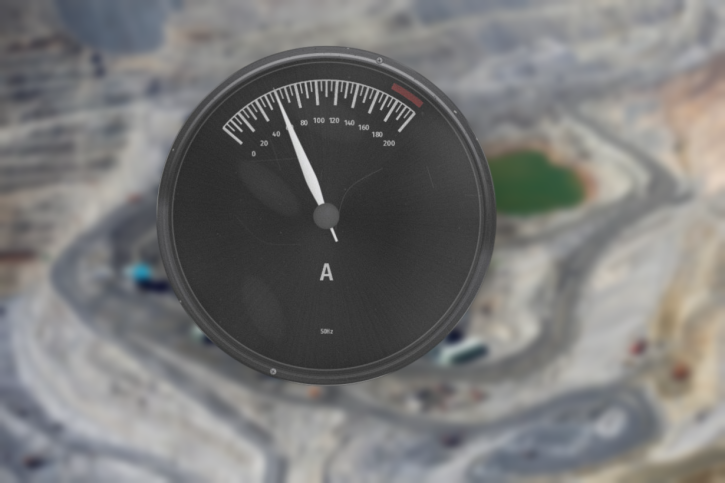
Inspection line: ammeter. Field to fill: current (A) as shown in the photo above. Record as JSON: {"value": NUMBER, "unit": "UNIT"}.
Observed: {"value": 60, "unit": "A"}
